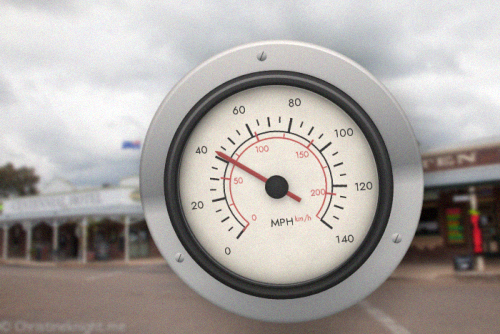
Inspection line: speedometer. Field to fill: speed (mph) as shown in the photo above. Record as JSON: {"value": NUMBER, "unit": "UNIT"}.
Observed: {"value": 42.5, "unit": "mph"}
